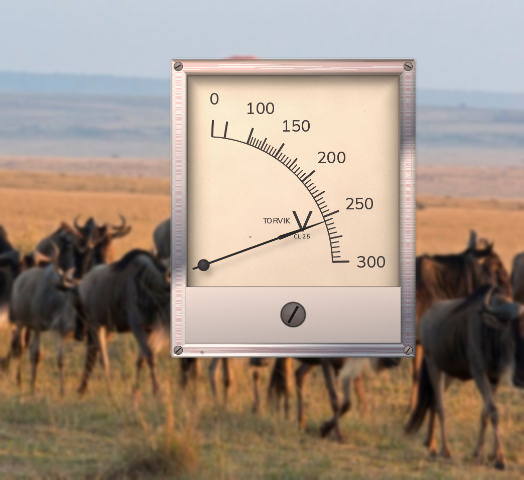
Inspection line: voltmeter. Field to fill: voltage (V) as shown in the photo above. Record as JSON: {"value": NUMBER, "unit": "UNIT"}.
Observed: {"value": 255, "unit": "V"}
